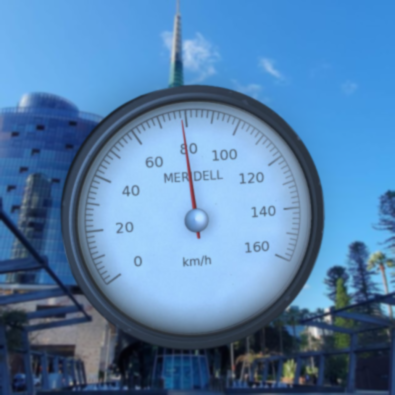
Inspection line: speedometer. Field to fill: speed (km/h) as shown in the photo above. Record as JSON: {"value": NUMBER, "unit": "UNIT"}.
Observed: {"value": 78, "unit": "km/h"}
